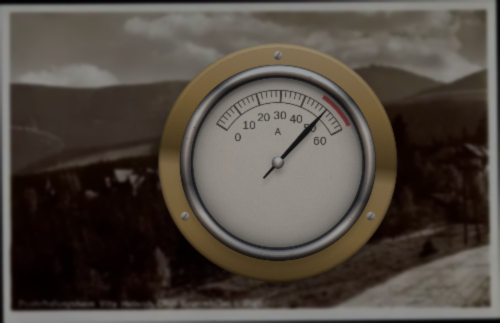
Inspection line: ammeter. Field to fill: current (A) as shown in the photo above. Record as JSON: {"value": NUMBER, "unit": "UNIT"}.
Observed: {"value": 50, "unit": "A"}
